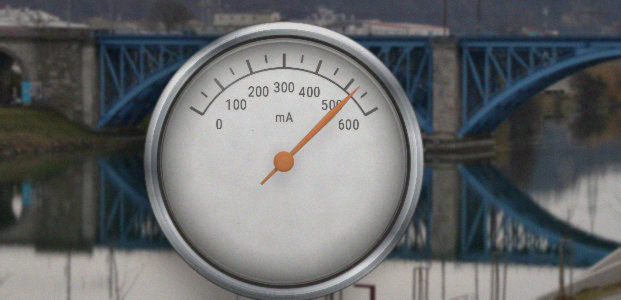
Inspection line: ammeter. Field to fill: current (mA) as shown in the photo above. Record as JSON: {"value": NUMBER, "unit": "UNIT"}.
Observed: {"value": 525, "unit": "mA"}
